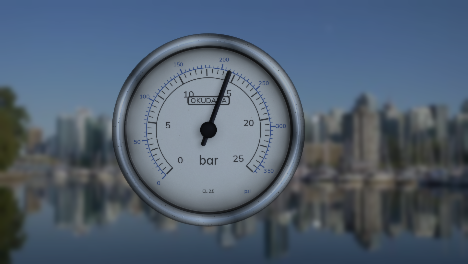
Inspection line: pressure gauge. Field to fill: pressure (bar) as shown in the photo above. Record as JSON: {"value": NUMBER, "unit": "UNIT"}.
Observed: {"value": 14.5, "unit": "bar"}
